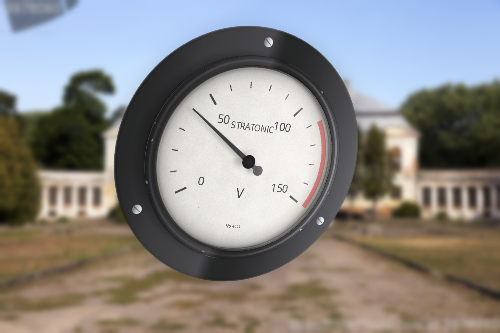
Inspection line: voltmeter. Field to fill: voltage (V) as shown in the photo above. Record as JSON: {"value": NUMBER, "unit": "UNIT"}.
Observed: {"value": 40, "unit": "V"}
